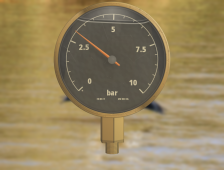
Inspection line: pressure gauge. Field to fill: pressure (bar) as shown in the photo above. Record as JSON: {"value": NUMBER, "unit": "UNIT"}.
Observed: {"value": 3, "unit": "bar"}
